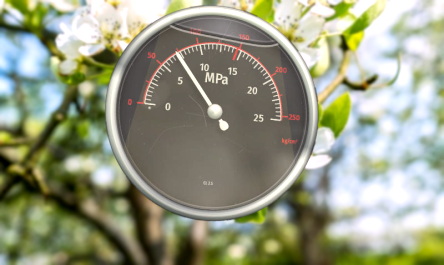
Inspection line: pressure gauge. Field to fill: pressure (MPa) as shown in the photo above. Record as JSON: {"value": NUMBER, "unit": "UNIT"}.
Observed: {"value": 7, "unit": "MPa"}
